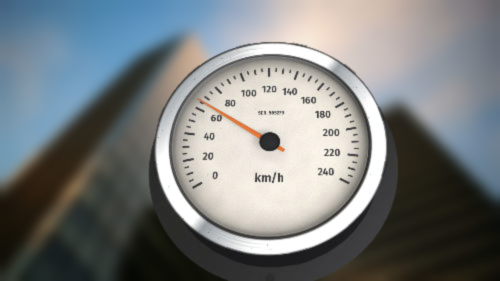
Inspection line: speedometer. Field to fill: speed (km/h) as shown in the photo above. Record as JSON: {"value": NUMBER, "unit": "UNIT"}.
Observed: {"value": 65, "unit": "km/h"}
